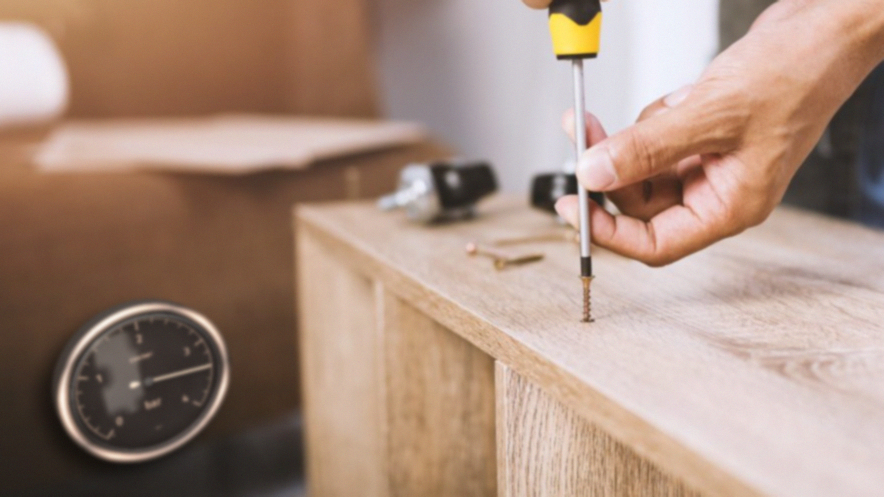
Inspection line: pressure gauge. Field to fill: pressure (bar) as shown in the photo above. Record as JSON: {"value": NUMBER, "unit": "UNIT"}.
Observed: {"value": 3.4, "unit": "bar"}
